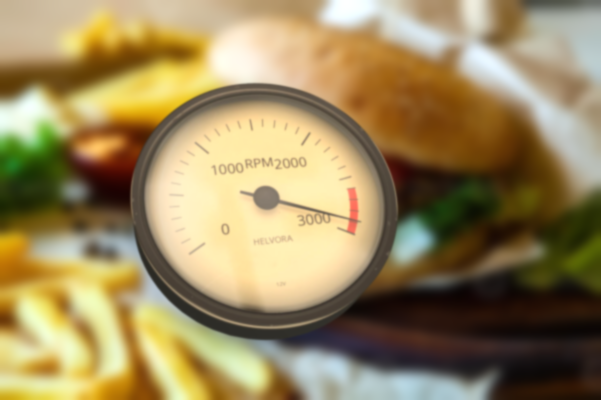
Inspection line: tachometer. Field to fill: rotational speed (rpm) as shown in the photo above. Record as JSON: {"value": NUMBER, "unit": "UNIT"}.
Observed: {"value": 2900, "unit": "rpm"}
